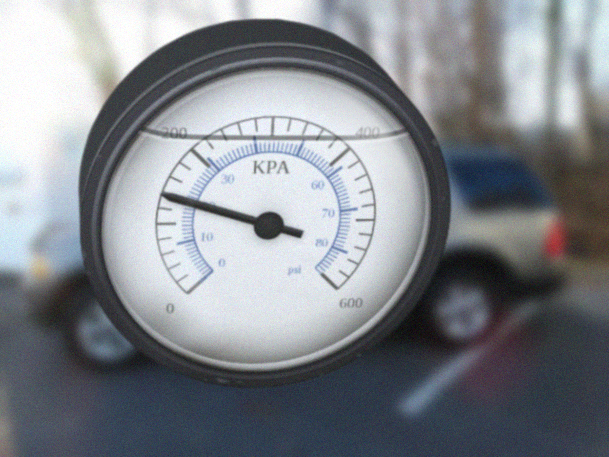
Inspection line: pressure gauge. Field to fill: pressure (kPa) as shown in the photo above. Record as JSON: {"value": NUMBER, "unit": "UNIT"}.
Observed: {"value": 140, "unit": "kPa"}
